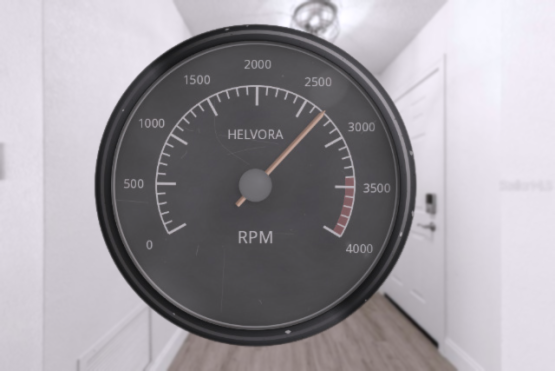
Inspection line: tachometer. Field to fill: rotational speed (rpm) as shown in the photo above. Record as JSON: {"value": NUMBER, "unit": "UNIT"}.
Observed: {"value": 2700, "unit": "rpm"}
